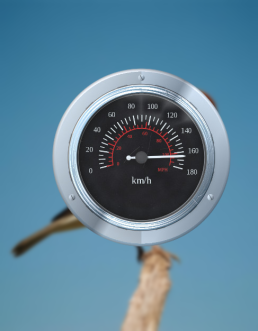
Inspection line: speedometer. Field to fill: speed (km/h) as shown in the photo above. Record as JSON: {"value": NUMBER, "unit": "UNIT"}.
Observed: {"value": 165, "unit": "km/h"}
